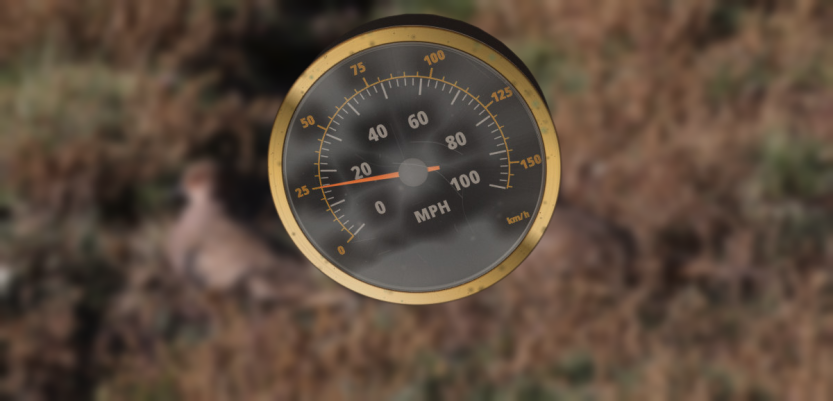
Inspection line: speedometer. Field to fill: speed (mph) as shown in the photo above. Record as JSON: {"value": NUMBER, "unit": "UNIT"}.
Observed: {"value": 16, "unit": "mph"}
